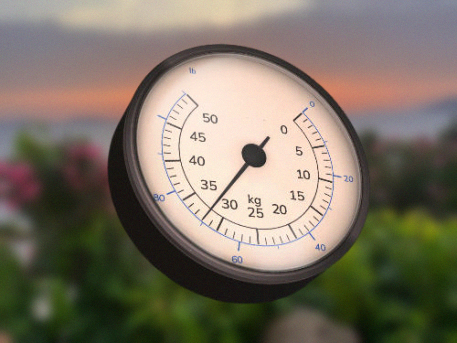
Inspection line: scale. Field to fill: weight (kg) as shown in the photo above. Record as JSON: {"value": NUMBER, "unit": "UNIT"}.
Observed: {"value": 32, "unit": "kg"}
